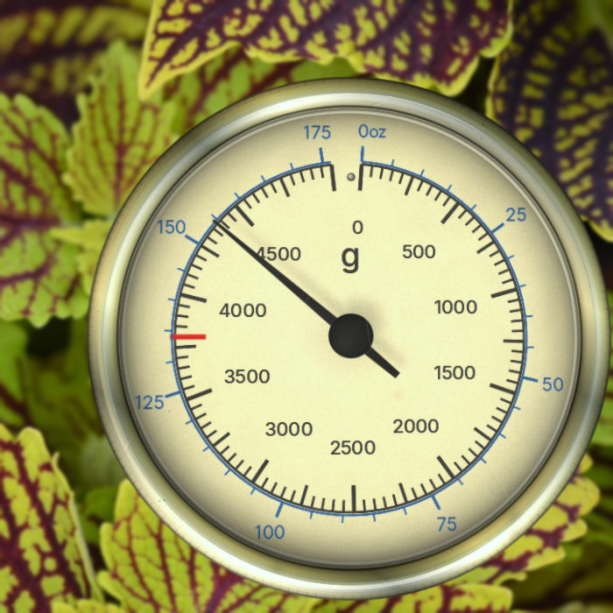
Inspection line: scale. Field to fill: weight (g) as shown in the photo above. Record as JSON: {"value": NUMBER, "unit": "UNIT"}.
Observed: {"value": 4375, "unit": "g"}
